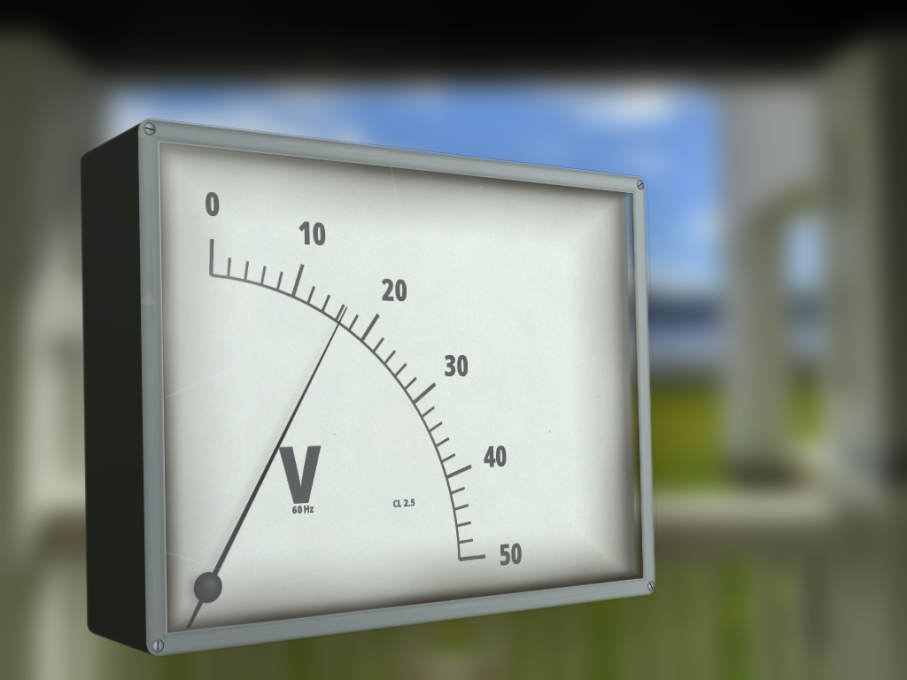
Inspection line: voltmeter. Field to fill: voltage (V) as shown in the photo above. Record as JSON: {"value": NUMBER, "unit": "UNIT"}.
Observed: {"value": 16, "unit": "V"}
